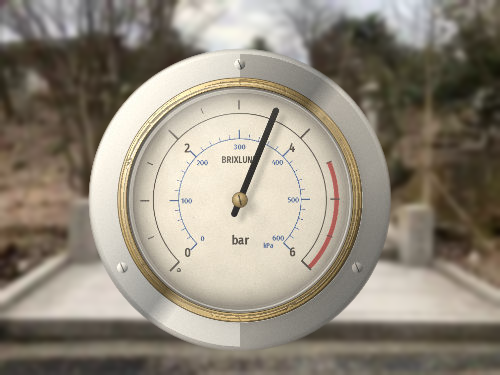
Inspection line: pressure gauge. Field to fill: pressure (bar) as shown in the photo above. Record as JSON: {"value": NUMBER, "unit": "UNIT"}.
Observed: {"value": 3.5, "unit": "bar"}
